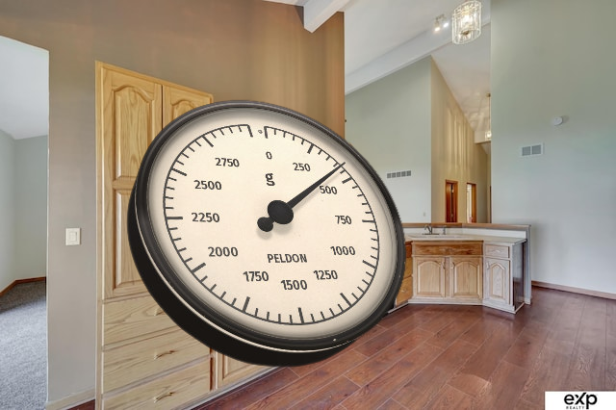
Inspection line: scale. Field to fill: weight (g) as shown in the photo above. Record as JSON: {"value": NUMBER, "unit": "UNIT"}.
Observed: {"value": 425, "unit": "g"}
